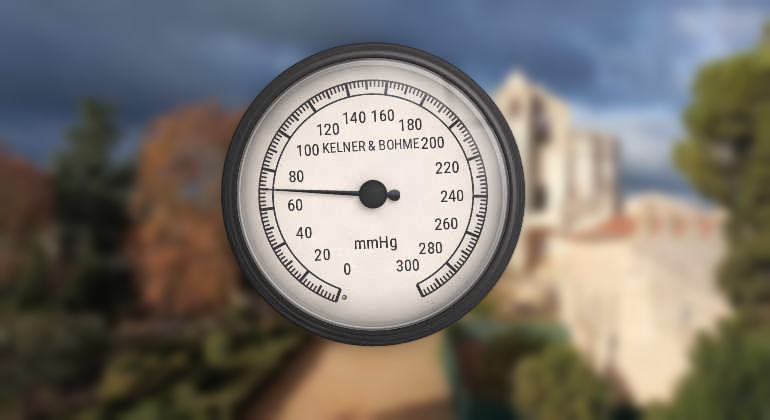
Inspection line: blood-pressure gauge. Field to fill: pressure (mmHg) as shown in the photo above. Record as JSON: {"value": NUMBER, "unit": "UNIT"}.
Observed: {"value": 70, "unit": "mmHg"}
